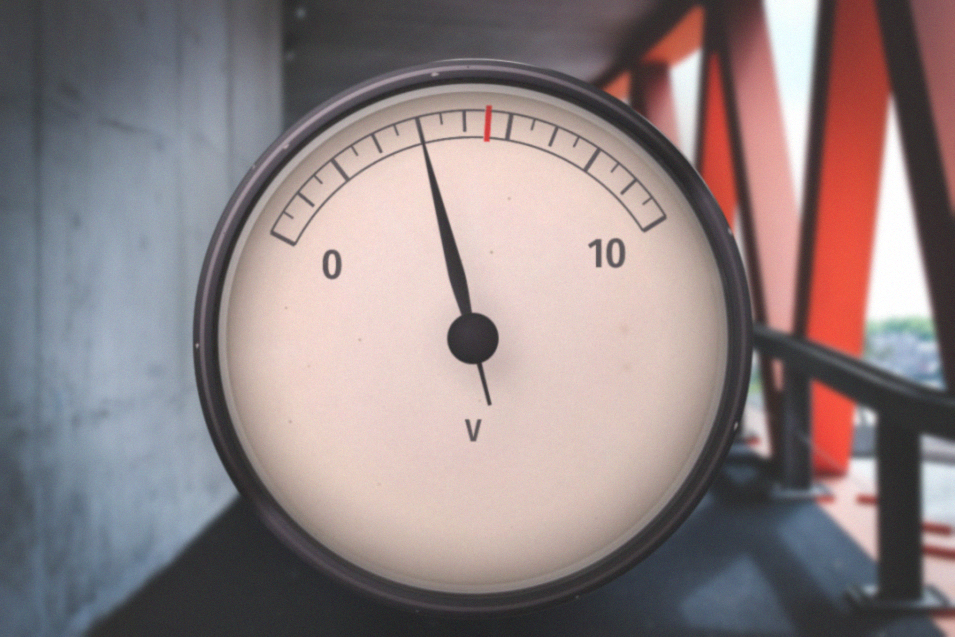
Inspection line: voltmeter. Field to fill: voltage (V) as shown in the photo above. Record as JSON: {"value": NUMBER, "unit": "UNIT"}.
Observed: {"value": 4, "unit": "V"}
